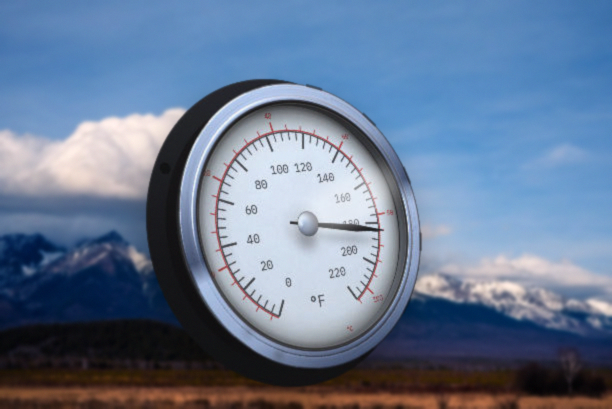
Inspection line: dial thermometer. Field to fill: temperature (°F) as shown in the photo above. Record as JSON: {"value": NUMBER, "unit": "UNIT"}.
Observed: {"value": 184, "unit": "°F"}
